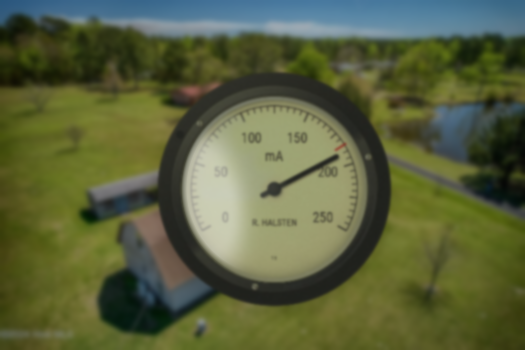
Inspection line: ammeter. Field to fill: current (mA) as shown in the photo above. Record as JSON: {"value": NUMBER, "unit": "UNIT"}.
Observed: {"value": 190, "unit": "mA"}
